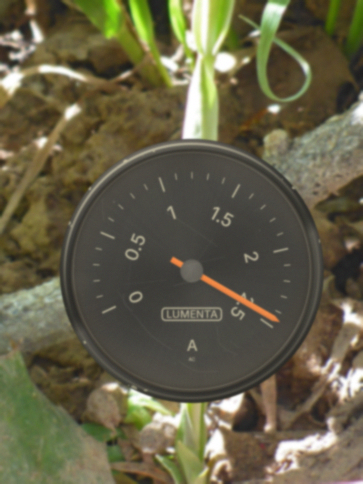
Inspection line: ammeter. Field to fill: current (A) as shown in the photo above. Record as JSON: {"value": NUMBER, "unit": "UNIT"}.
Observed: {"value": 2.45, "unit": "A"}
